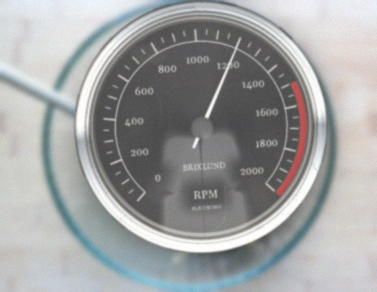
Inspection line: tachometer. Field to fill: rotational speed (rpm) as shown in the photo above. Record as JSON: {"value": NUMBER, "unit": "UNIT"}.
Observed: {"value": 1200, "unit": "rpm"}
